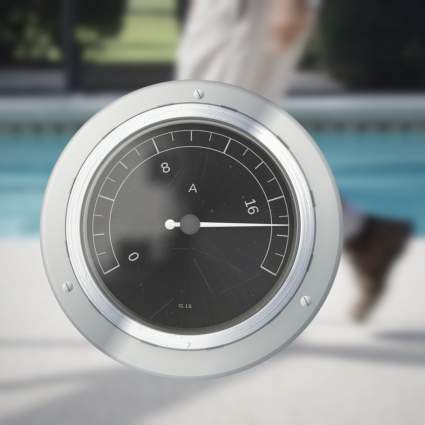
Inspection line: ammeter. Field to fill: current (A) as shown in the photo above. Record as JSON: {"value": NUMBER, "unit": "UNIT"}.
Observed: {"value": 17.5, "unit": "A"}
